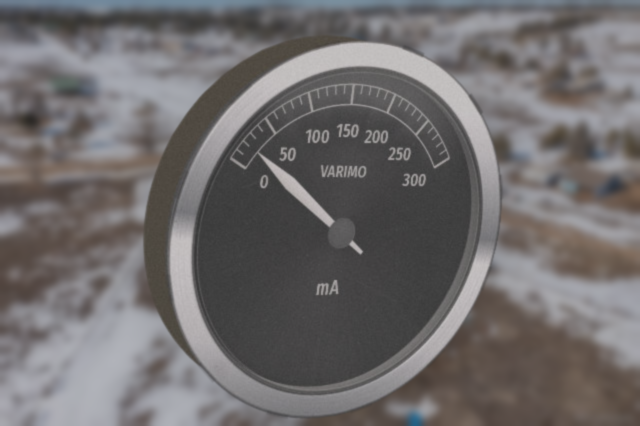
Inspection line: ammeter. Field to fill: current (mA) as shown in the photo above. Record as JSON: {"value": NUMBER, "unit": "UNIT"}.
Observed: {"value": 20, "unit": "mA"}
